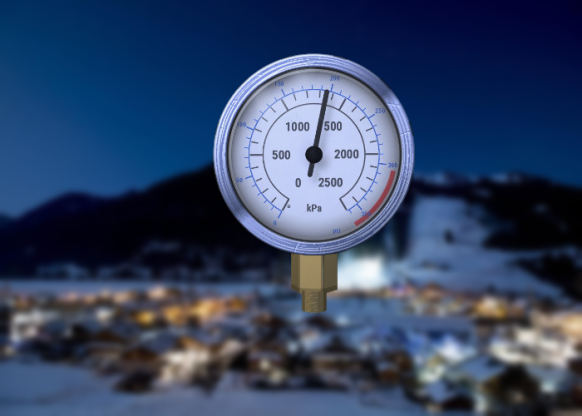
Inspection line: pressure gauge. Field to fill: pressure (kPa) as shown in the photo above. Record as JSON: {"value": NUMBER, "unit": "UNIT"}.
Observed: {"value": 1350, "unit": "kPa"}
